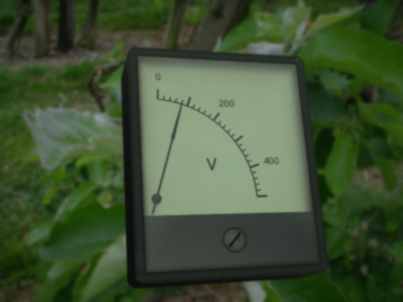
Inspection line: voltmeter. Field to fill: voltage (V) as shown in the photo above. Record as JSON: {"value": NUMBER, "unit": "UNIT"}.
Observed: {"value": 80, "unit": "V"}
